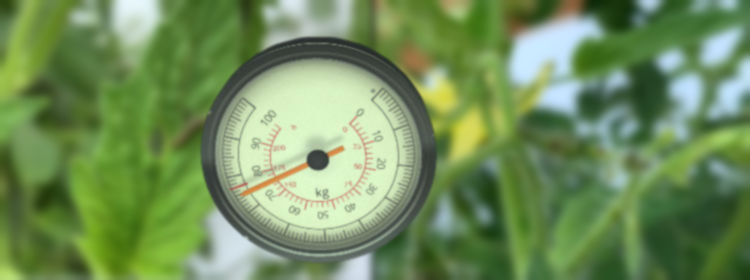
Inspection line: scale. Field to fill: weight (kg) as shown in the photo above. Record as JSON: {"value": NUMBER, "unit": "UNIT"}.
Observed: {"value": 75, "unit": "kg"}
